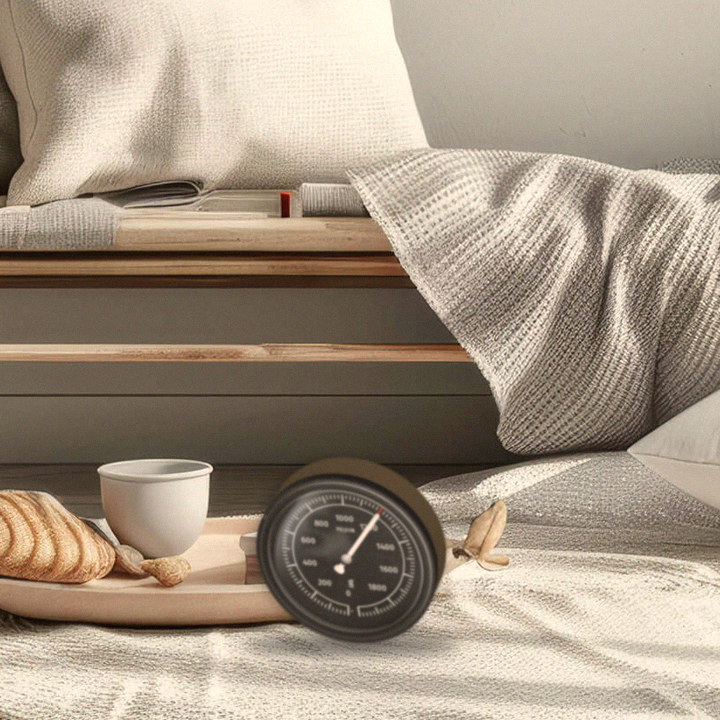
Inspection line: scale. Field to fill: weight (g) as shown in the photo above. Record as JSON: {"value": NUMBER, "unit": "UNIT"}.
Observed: {"value": 1200, "unit": "g"}
